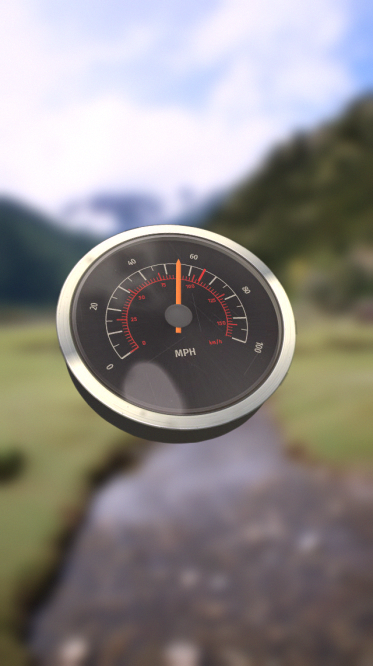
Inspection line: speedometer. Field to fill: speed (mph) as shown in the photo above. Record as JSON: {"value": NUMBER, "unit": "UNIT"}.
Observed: {"value": 55, "unit": "mph"}
